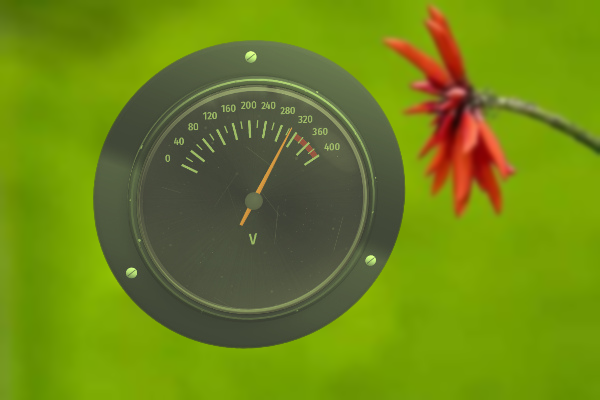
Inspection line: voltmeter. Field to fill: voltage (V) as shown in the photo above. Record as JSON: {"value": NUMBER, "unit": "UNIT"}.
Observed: {"value": 300, "unit": "V"}
